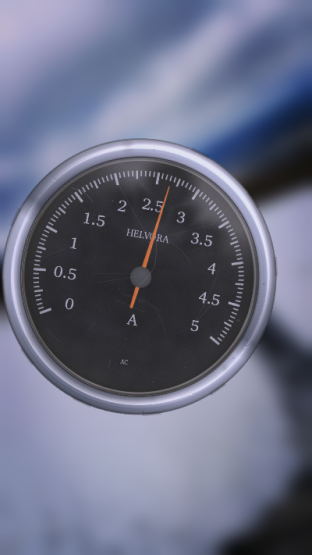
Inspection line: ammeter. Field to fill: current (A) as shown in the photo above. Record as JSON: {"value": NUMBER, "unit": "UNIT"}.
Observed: {"value": 2.65, "unit": "A"}
